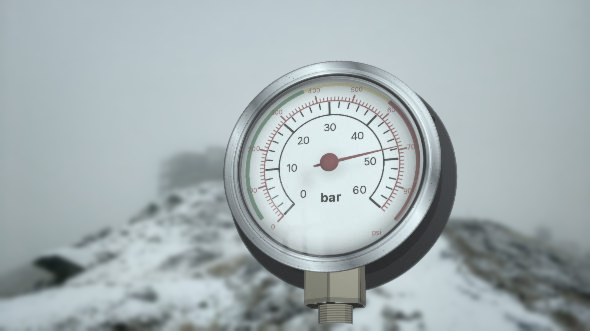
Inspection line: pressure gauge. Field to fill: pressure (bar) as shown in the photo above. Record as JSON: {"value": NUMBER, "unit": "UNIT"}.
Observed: {"value": 48, "unit": "bar"}
